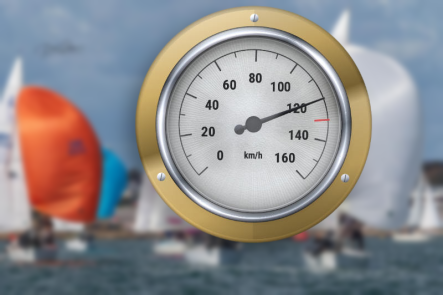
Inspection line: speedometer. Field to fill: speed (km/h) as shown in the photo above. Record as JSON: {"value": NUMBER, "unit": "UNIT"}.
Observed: {"value": 120, "unit": "km/h"}
